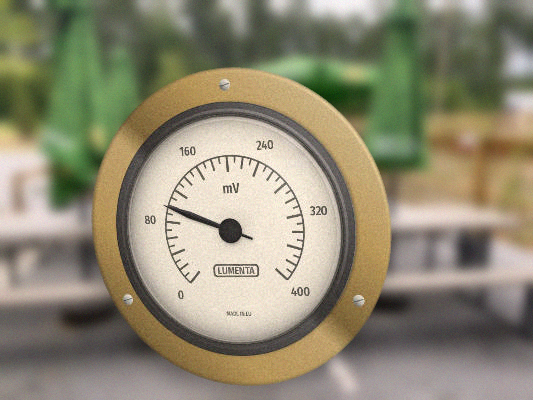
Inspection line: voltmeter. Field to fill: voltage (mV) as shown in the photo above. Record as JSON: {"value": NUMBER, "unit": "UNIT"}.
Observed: {"value": 100, "unit": "mV"}
